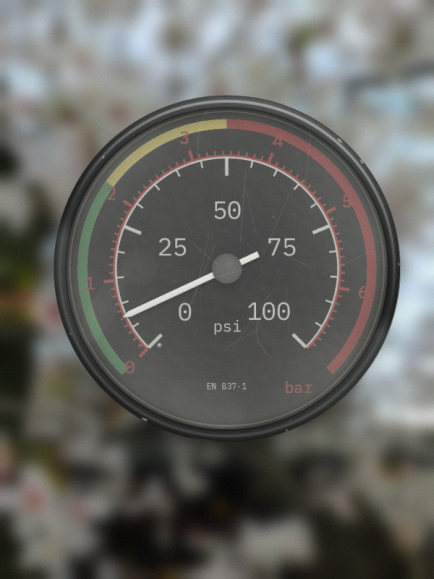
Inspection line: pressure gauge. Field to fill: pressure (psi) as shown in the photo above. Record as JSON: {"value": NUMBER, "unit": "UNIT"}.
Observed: {"value": 7.5, "unit": "psi"}
